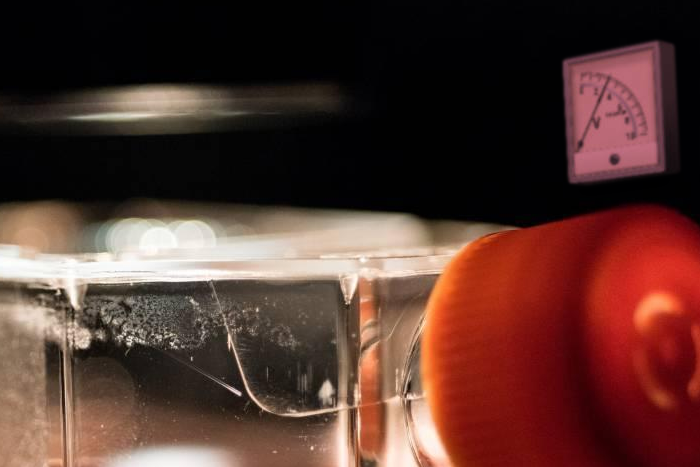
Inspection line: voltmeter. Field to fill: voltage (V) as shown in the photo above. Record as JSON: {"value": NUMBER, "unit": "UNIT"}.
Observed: {"value": 3, "unit": "V"}
